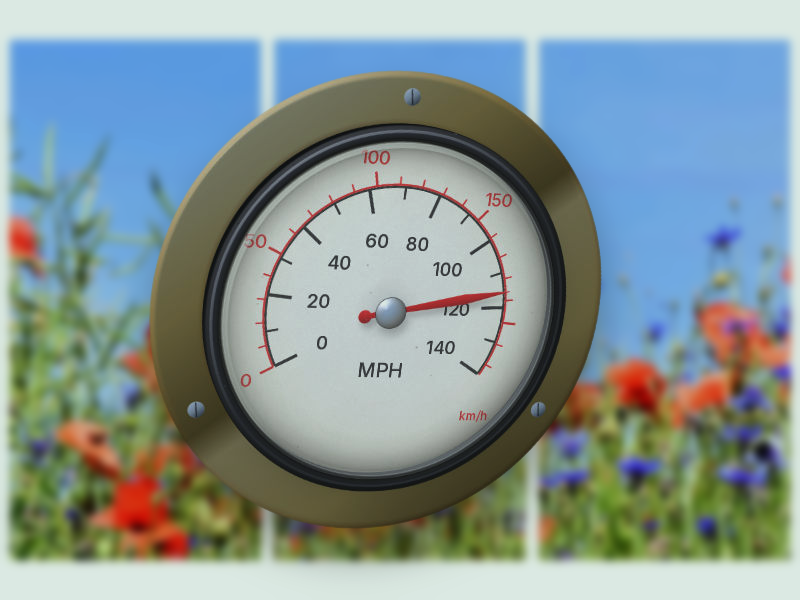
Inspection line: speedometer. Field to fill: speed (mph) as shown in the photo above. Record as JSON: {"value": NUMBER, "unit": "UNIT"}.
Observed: {"value": 115, "unit": "mph"}
